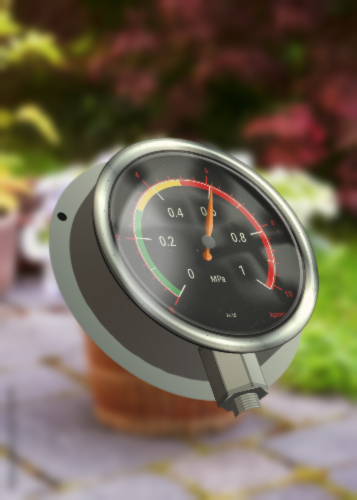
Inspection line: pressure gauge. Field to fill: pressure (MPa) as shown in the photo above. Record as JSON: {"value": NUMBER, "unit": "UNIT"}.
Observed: {"value": 0.6, "unit": "MPa"}
